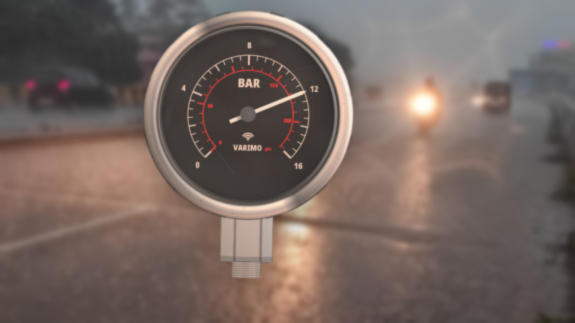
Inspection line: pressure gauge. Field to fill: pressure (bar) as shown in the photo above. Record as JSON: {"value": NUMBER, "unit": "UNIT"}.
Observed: {"value": 12, "unit": "bar"}
